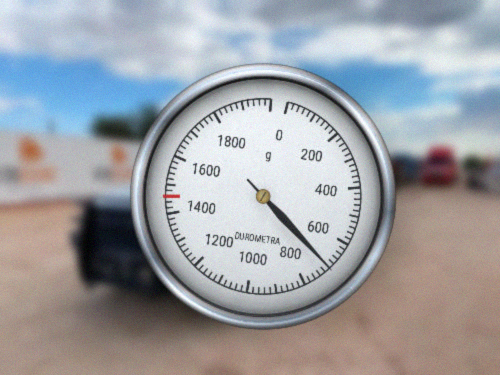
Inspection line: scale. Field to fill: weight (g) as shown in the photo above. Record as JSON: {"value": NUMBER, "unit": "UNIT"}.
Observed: {"value": 700, "unit": "g"}
